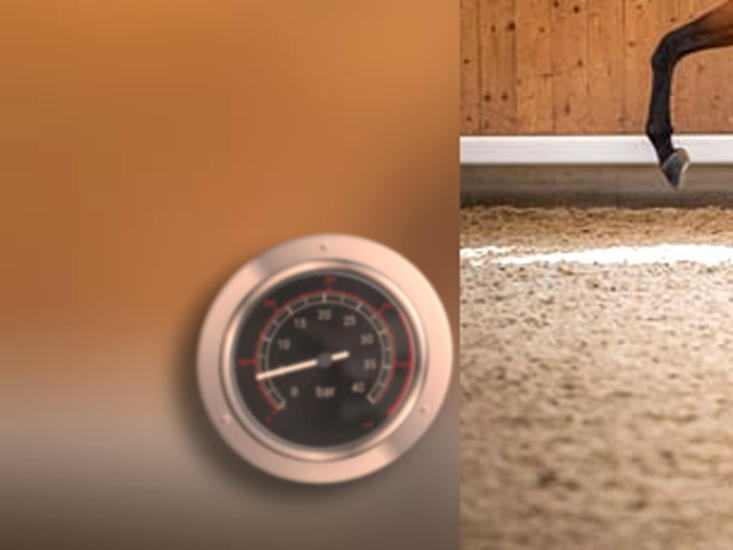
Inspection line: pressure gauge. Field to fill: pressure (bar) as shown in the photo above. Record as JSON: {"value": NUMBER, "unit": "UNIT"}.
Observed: {"value": 5, "unit": "bar"}
